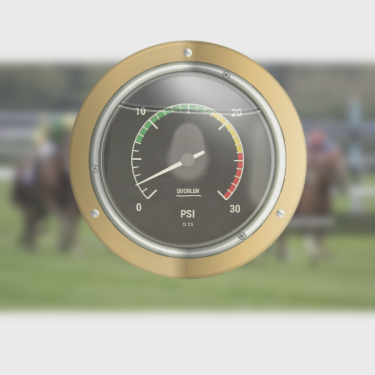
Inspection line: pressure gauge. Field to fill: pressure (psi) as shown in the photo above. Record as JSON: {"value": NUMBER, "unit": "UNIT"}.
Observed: {"value": 2, "unit": "psi"}
